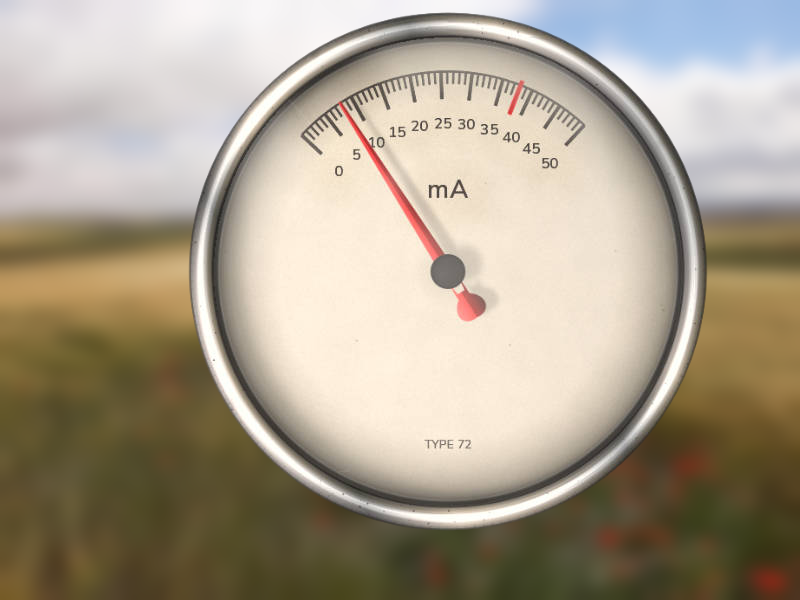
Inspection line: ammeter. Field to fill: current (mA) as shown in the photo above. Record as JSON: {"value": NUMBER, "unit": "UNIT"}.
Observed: {"value": 8, "unit": "mA"}
